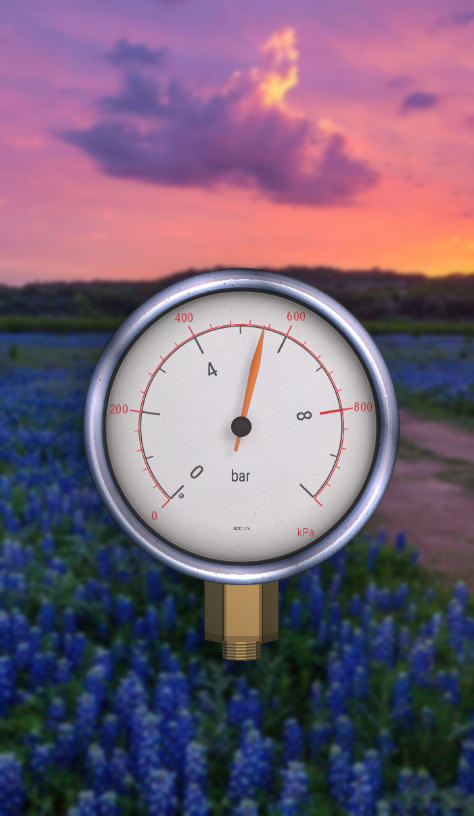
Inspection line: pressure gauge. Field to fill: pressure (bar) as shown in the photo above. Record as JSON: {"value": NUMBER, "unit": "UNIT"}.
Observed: {"value": 5.5, "unit": "bar"}
